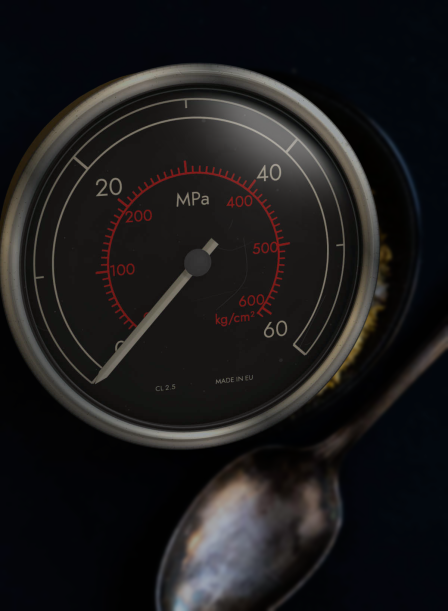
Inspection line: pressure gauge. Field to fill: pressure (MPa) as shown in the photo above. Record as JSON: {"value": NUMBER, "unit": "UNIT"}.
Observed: {"value": 0, "unit": "MPa"}
